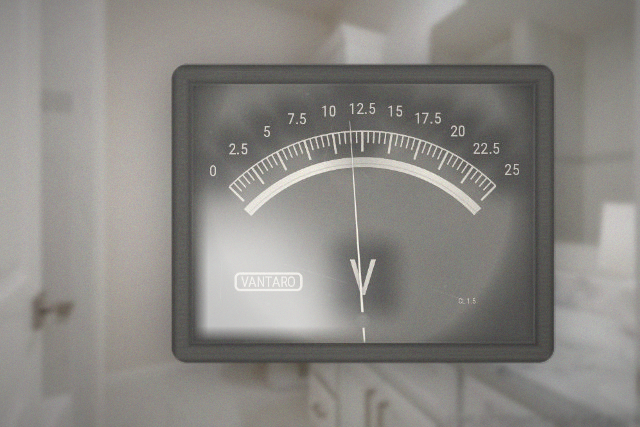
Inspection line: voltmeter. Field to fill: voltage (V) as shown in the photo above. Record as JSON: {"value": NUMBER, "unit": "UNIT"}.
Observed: {"value": 11.5, "unit": "V"}
